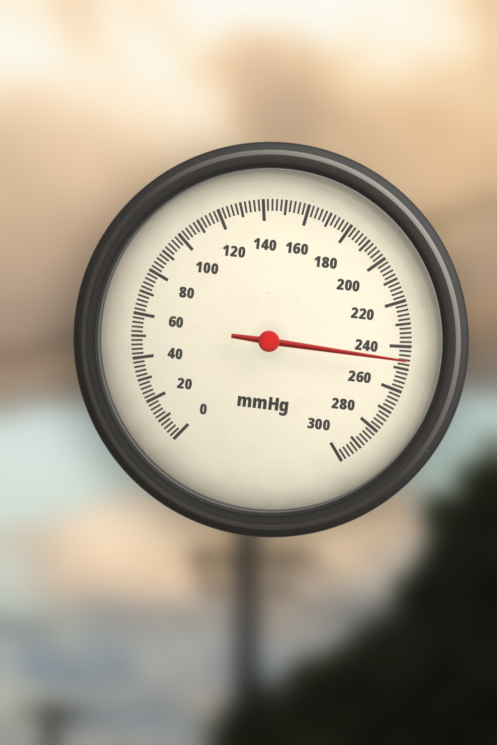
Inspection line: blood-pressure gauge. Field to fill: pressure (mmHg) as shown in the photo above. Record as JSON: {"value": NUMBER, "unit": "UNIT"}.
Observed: {"value": 246, "unit": "mmHg"}
